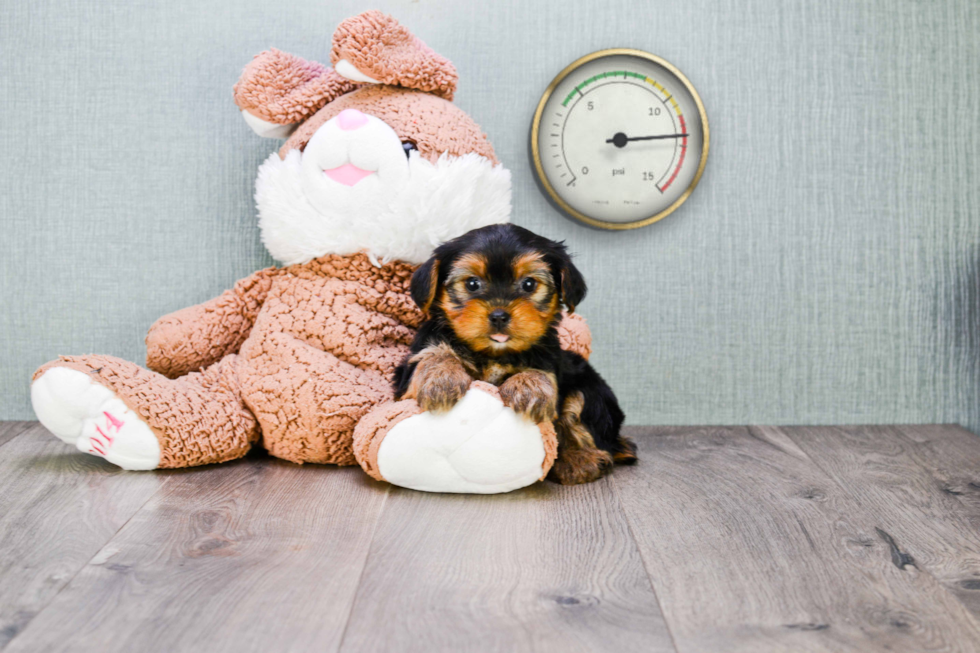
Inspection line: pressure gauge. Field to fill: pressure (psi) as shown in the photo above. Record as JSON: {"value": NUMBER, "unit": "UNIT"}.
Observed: {"value": 12, "unit": "psi"}
